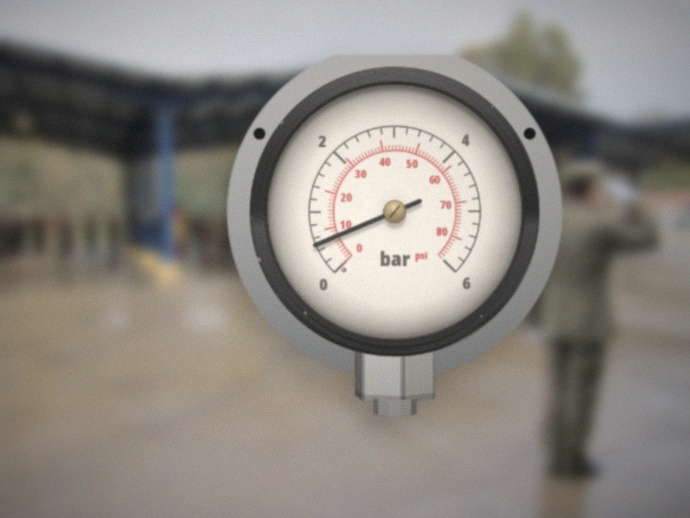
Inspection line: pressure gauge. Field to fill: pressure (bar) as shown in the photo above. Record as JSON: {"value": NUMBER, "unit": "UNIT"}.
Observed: {"value": 0.5, "unit": "bar"}
